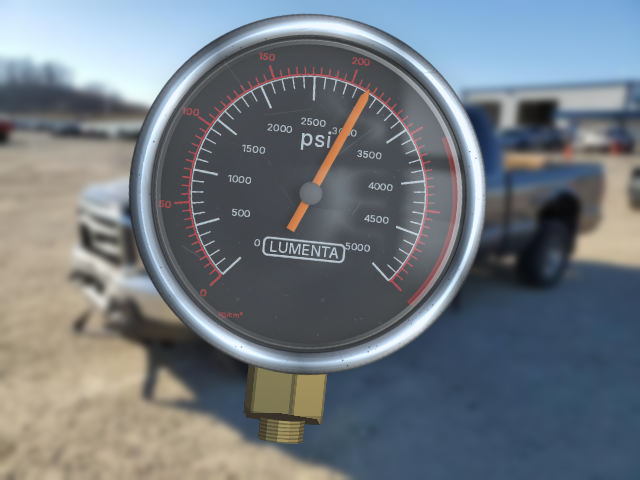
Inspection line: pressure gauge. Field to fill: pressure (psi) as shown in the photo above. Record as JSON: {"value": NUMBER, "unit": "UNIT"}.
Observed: {"value": 3000, "unit": "psi"}
